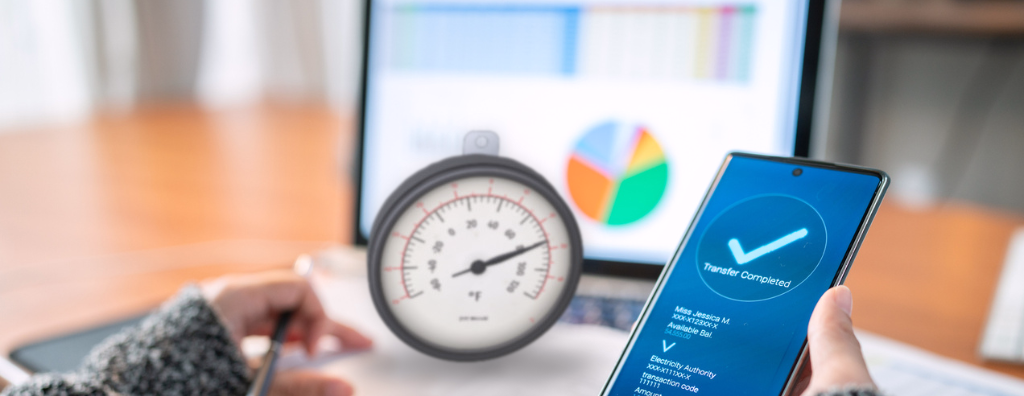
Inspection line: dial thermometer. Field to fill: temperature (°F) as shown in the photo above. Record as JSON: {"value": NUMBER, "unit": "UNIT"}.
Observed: {"value": 80, "unit": "°F"}
